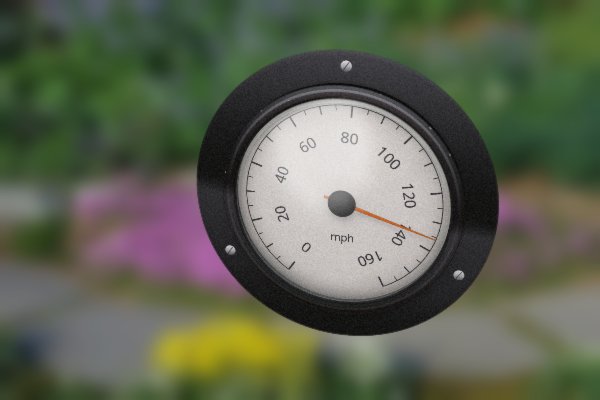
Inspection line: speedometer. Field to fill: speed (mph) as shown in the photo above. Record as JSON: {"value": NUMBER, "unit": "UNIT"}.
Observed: {"value": 135, "unit": "mph"}
